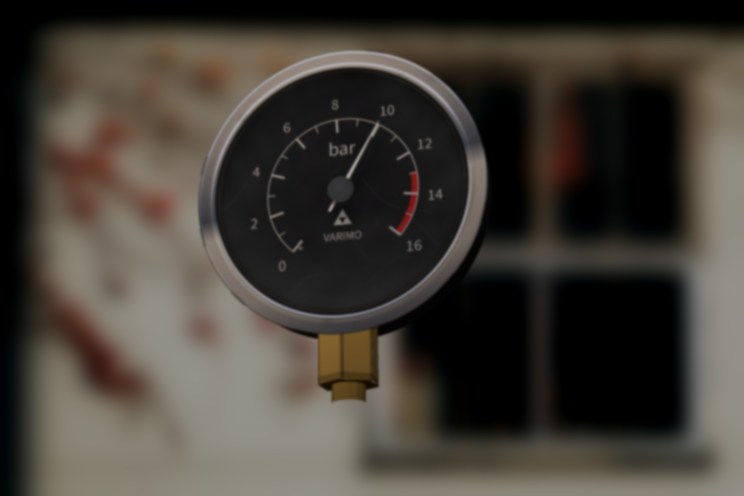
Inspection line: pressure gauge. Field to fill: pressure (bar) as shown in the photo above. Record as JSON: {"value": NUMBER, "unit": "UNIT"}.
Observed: {"value": 10, "unit": "bar"}
